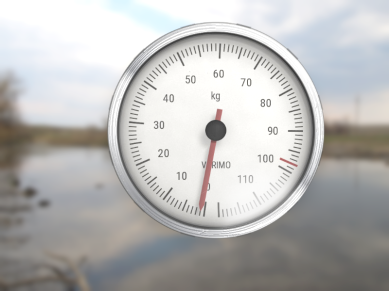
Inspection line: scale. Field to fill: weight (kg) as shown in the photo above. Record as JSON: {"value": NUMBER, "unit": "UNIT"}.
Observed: {"value": 1, "unit": "kg"}
